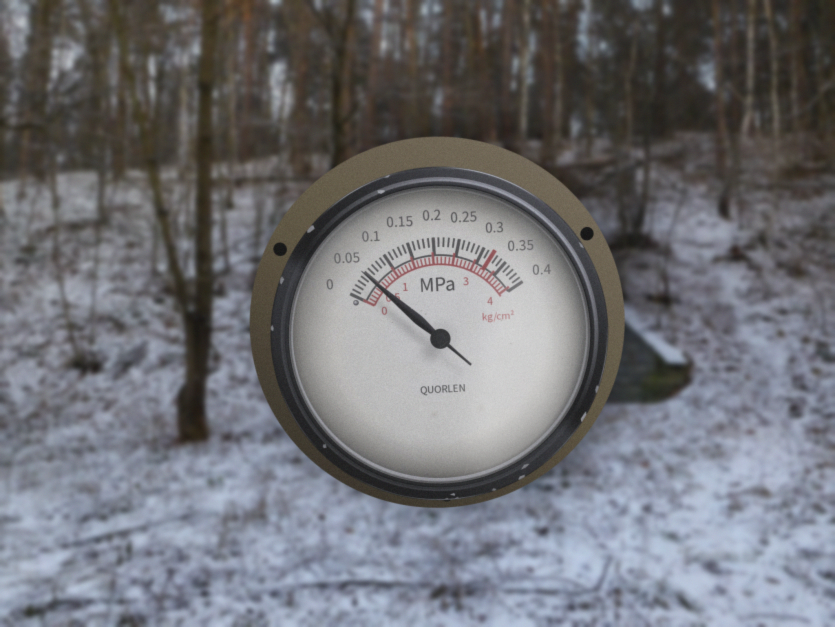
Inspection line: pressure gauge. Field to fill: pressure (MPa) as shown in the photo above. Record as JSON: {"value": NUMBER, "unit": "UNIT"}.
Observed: {"value": 0.05, "unit": "MPa"}
